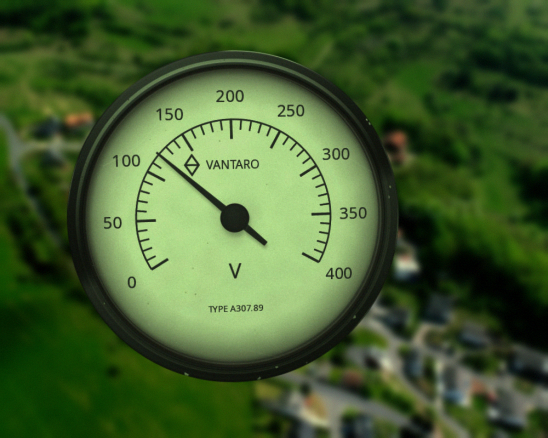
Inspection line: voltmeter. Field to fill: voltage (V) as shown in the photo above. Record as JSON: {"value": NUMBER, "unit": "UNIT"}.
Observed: {"value": 120, "unit": "V"}
